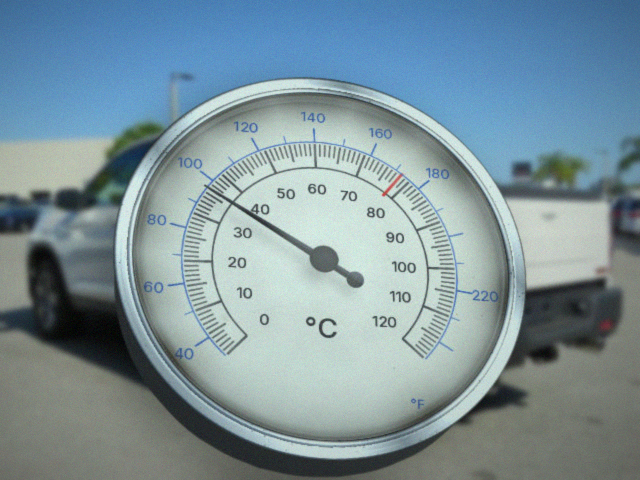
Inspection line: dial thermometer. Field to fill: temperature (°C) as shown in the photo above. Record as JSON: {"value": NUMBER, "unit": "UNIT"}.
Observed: {"value": 35, "unit": "°C"}
